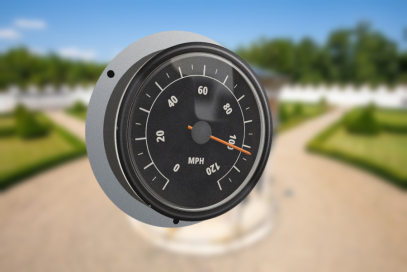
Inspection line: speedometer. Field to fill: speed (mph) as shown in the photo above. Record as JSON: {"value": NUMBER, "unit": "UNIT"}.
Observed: {"value": 102.5, "unit": "mph"}
